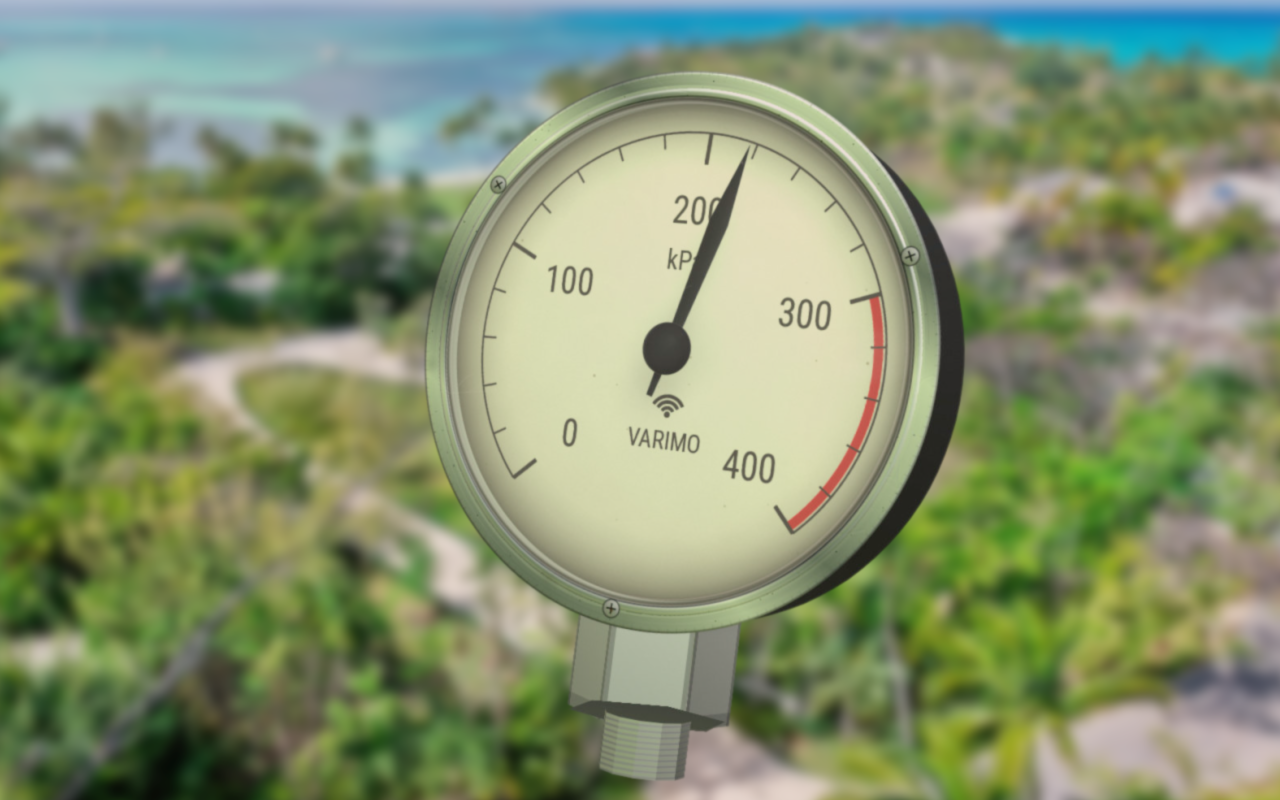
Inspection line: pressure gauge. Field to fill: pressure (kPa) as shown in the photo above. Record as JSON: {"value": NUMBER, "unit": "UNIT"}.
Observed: {"value": 220, "unit": "kPa"}
